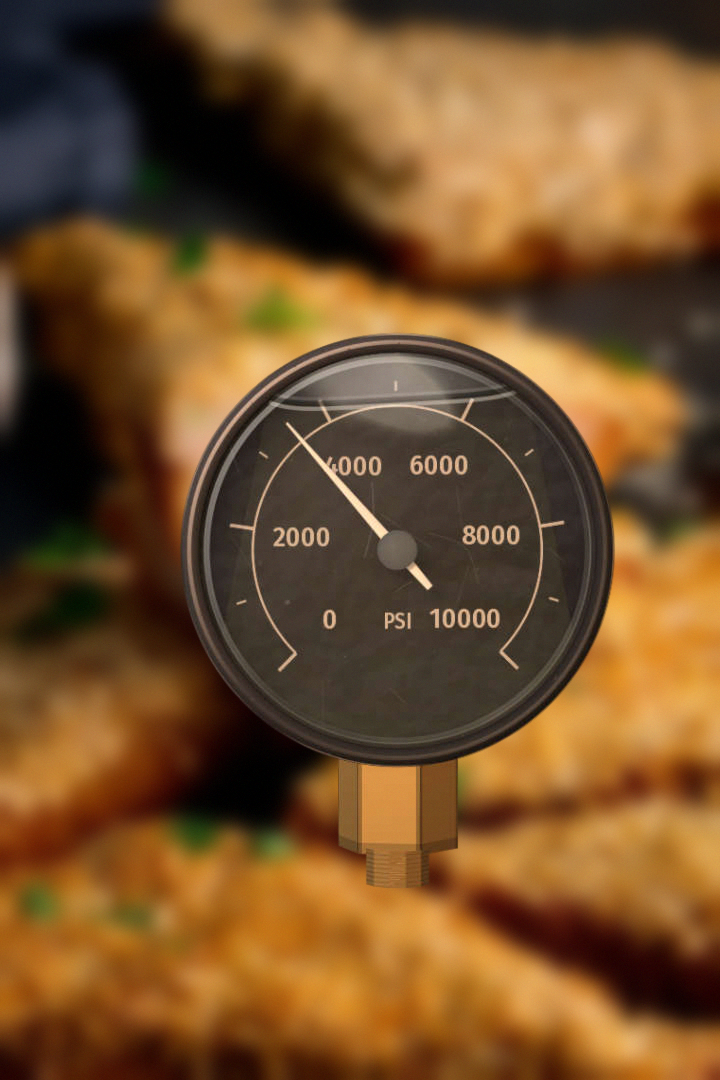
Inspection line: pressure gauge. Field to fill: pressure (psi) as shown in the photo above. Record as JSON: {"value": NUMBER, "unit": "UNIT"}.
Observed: {"value": 3500, "unit": "psi"}
